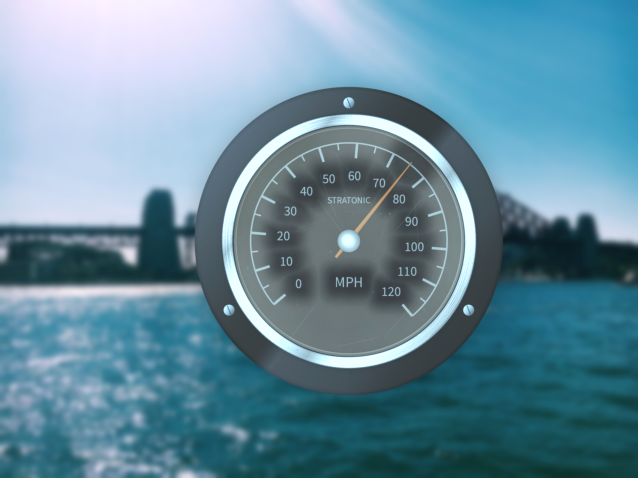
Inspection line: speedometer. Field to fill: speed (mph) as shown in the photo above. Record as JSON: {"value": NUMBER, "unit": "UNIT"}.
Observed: {"value": 75, "unit": "mph"}
